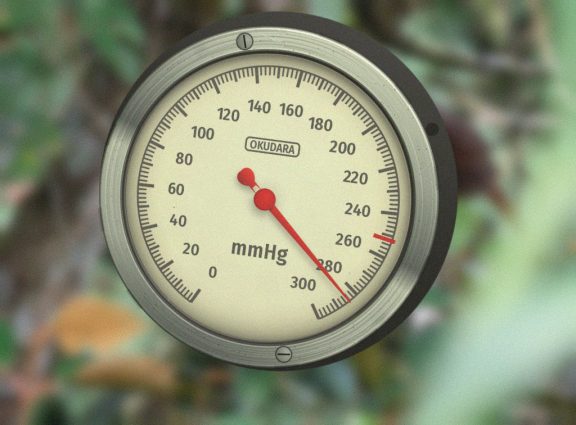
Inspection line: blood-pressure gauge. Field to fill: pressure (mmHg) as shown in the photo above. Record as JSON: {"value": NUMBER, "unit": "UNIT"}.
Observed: {"value": 284, "unit": "mmHg"}
